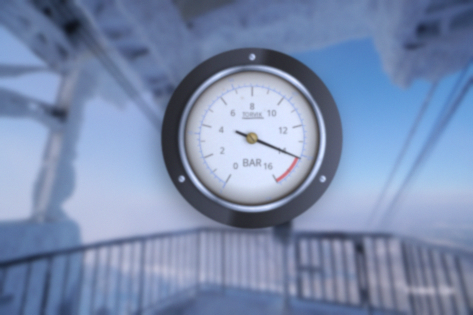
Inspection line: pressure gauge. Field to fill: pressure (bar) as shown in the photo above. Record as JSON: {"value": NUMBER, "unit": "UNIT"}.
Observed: {"value": 14, "unit": "bar"}
